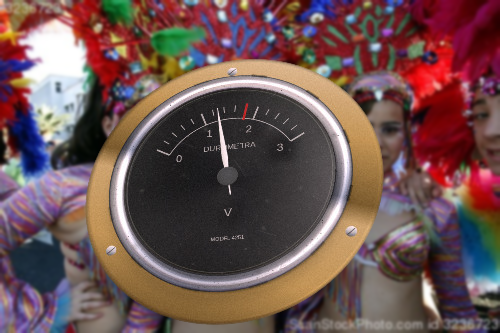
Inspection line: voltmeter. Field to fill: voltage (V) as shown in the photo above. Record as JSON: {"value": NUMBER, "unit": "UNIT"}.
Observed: {"value": 1.3, "unit": "V"}
